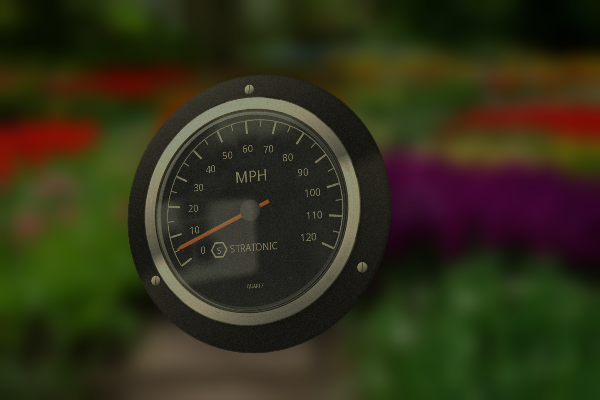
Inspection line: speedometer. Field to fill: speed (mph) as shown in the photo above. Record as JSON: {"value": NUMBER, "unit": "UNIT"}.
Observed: {"value": 5, "unit": "mph"}
